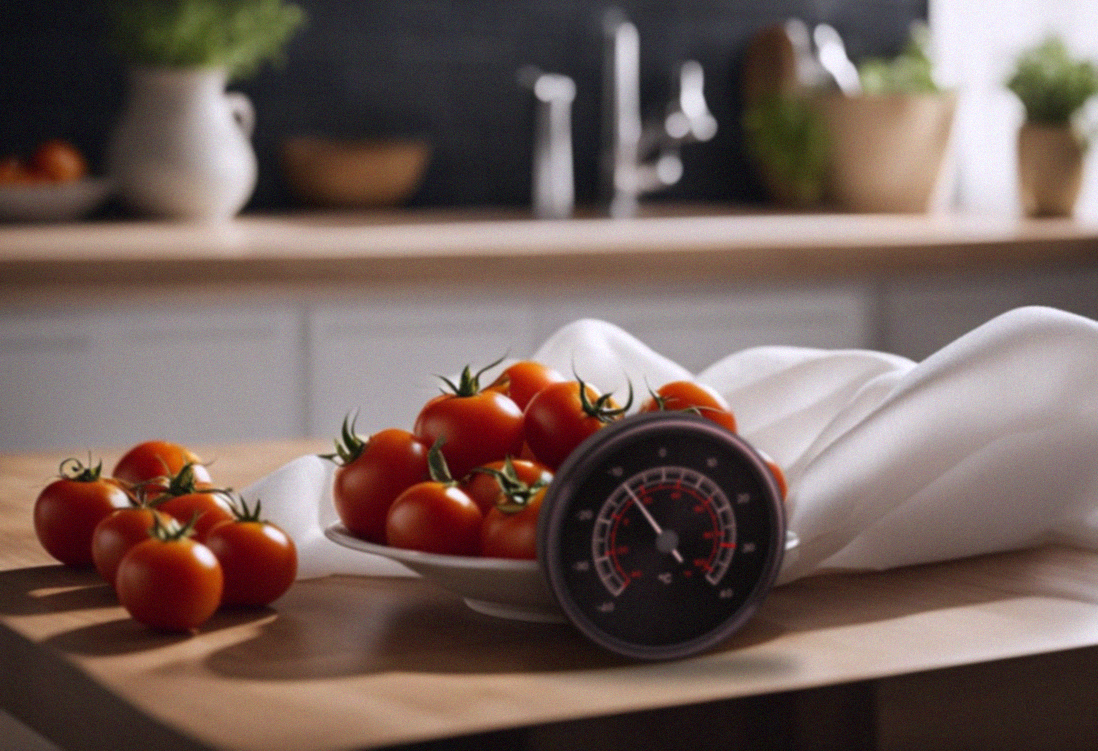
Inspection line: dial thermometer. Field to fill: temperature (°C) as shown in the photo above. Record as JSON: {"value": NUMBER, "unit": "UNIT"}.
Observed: {"value": -10, "unit": "°C"}
